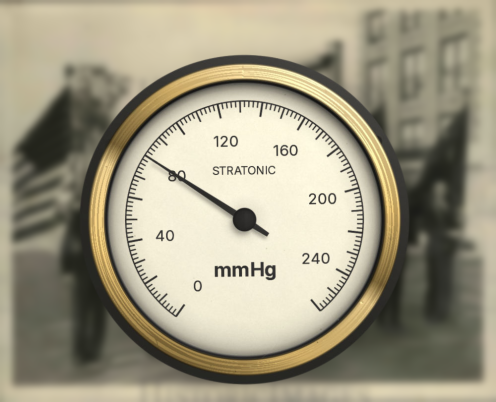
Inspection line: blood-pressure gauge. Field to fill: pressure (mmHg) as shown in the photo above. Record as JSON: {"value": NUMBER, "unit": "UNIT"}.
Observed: {"value": 80, "unit": "mmHg"}
